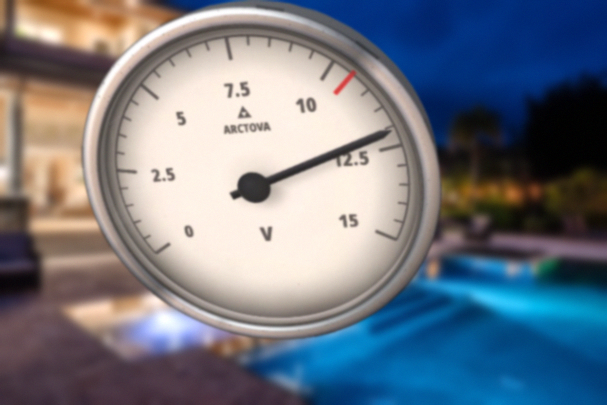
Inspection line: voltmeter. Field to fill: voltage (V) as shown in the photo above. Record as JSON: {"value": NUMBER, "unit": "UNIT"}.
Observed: {"value": 12, "unit": "V"}
